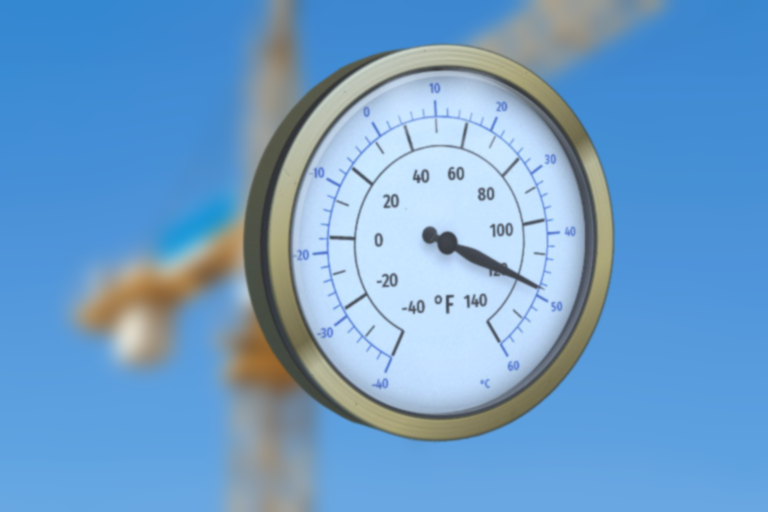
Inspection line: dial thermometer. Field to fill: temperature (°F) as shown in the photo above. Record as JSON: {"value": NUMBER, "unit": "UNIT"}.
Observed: {"value": 120, "unit": "°F"}
